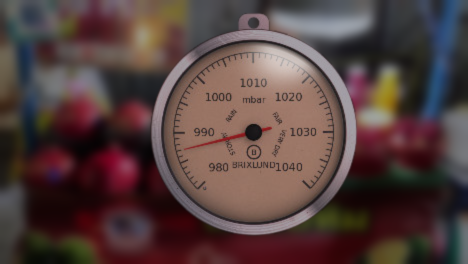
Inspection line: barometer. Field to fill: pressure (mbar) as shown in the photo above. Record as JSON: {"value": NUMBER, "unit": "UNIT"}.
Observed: {"value": 987, "unit": "mbar"}
